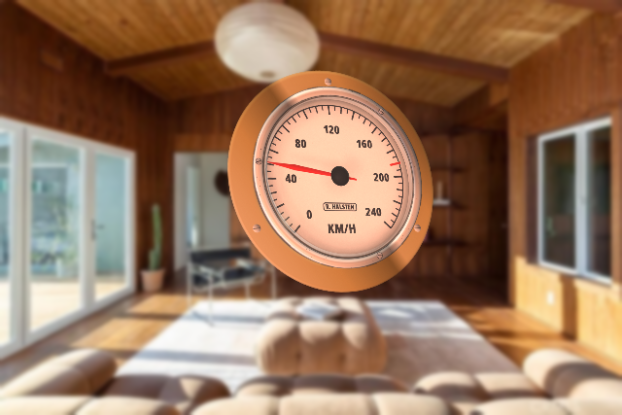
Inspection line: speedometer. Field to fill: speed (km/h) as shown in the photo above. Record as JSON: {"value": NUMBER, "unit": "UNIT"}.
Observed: {"value": 50, "unit": "km/h"}
